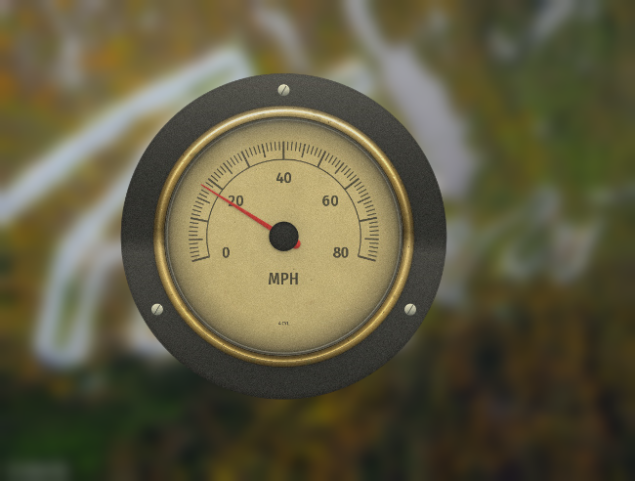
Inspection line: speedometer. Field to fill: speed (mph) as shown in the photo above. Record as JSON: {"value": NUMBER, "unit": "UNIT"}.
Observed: {"value": 18, "unit": "mph"}
